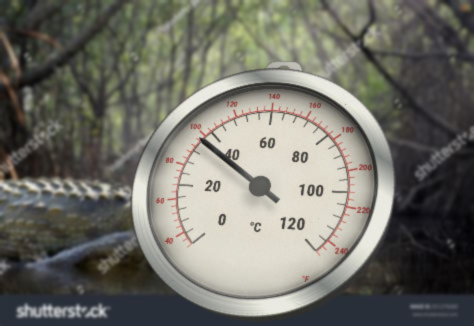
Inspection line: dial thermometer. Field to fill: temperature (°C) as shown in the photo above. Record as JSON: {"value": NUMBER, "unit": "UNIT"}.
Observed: {"value": 36, "unit": "°C"}
